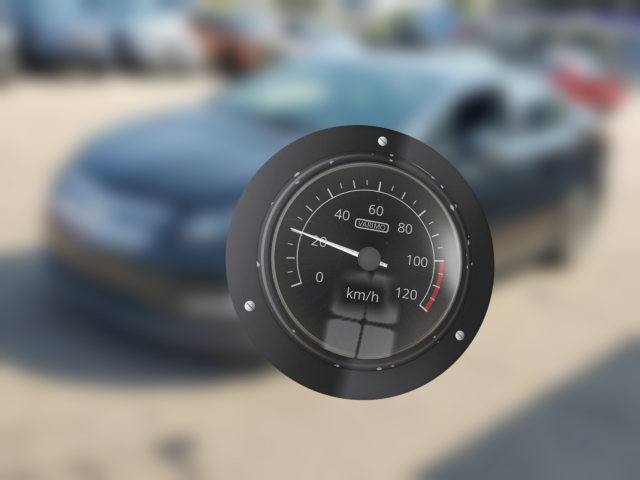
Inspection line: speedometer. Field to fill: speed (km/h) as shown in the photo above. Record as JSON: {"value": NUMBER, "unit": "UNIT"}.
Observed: {"value": 20, "unit": "km/h"}
